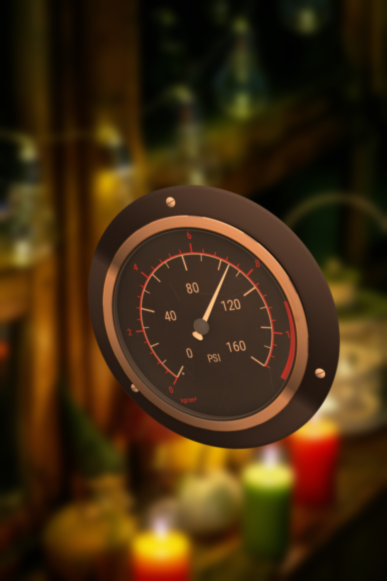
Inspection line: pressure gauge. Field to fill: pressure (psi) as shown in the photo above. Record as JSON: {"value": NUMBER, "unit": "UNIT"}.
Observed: {"value": 105, "unit": "psi"}
